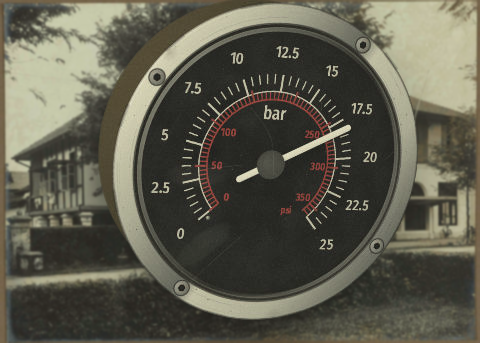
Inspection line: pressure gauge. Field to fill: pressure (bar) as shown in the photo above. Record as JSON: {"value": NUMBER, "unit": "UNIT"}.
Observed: {"value": 18, "unit": "bar"}
